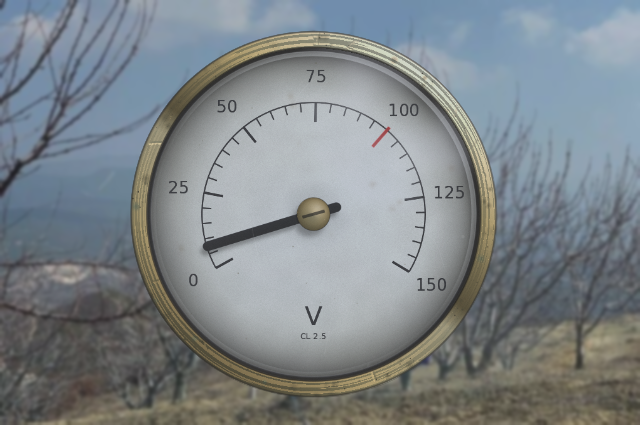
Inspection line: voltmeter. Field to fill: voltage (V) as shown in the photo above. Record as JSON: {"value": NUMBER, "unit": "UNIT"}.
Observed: {"value": 7.5, "unit": "V"}
